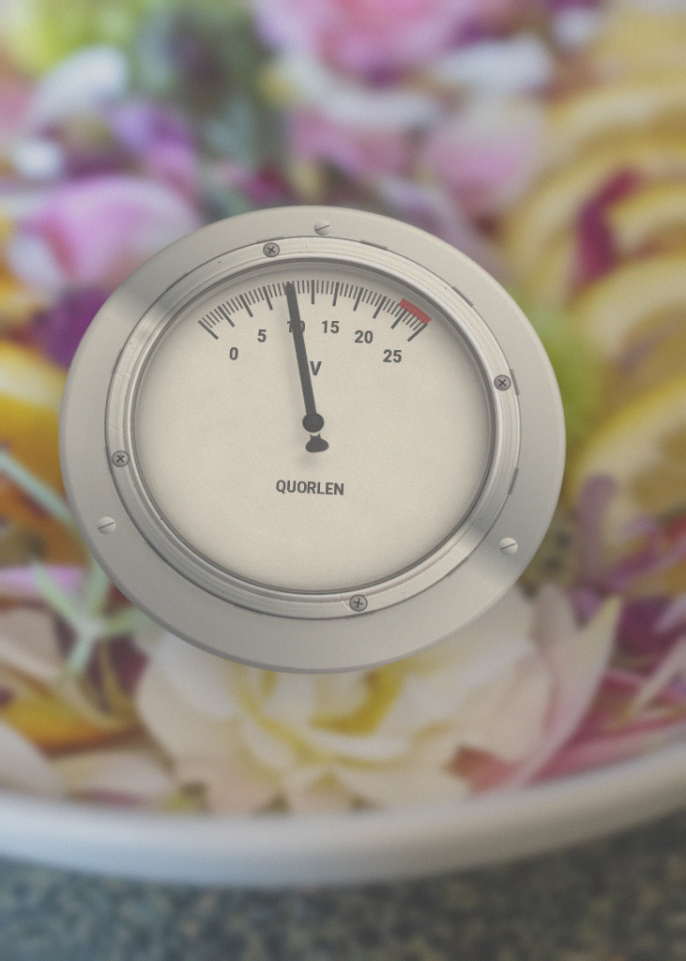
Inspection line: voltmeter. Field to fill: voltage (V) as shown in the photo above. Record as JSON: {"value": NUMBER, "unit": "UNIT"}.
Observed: {"value": 10, "unit": "V"}
